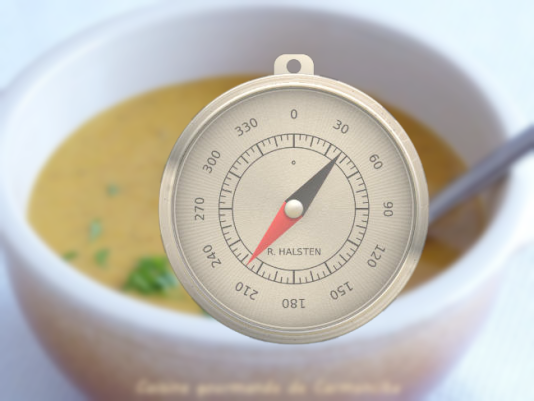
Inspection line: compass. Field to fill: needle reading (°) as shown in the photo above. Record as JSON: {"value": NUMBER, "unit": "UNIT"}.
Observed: {"value": 220, "unit": "°"}
